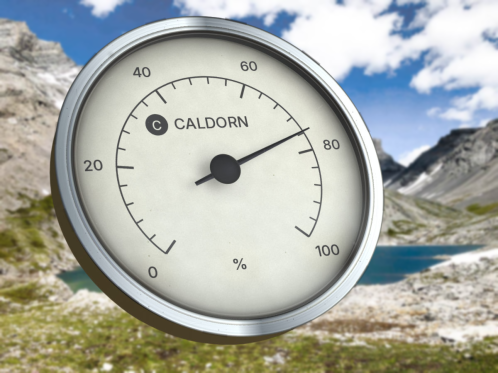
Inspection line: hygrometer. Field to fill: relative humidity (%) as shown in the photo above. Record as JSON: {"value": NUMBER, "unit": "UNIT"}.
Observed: {"value": 76, "unit": "%"}
